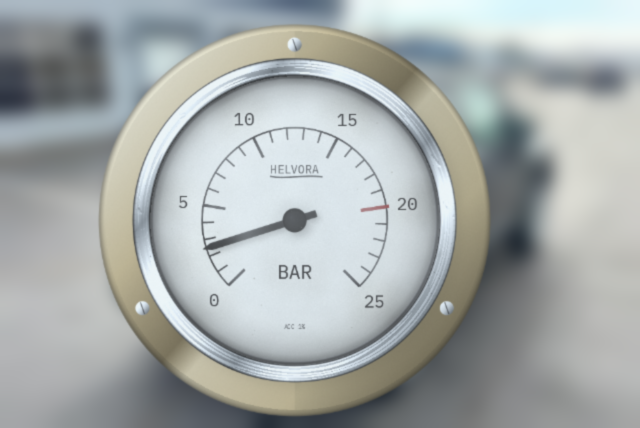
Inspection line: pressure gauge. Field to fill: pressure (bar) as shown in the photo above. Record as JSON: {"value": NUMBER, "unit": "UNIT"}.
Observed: {"value": 2.5, "unit": "bar"}
